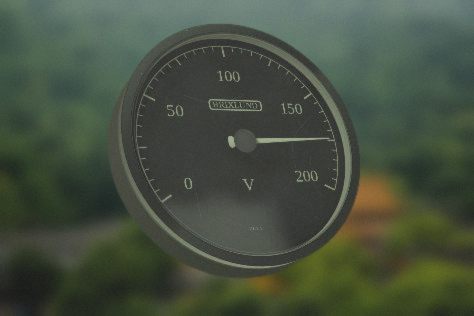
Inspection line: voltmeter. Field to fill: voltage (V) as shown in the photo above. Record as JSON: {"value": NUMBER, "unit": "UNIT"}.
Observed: {"value": 175, "unit": "V"}
